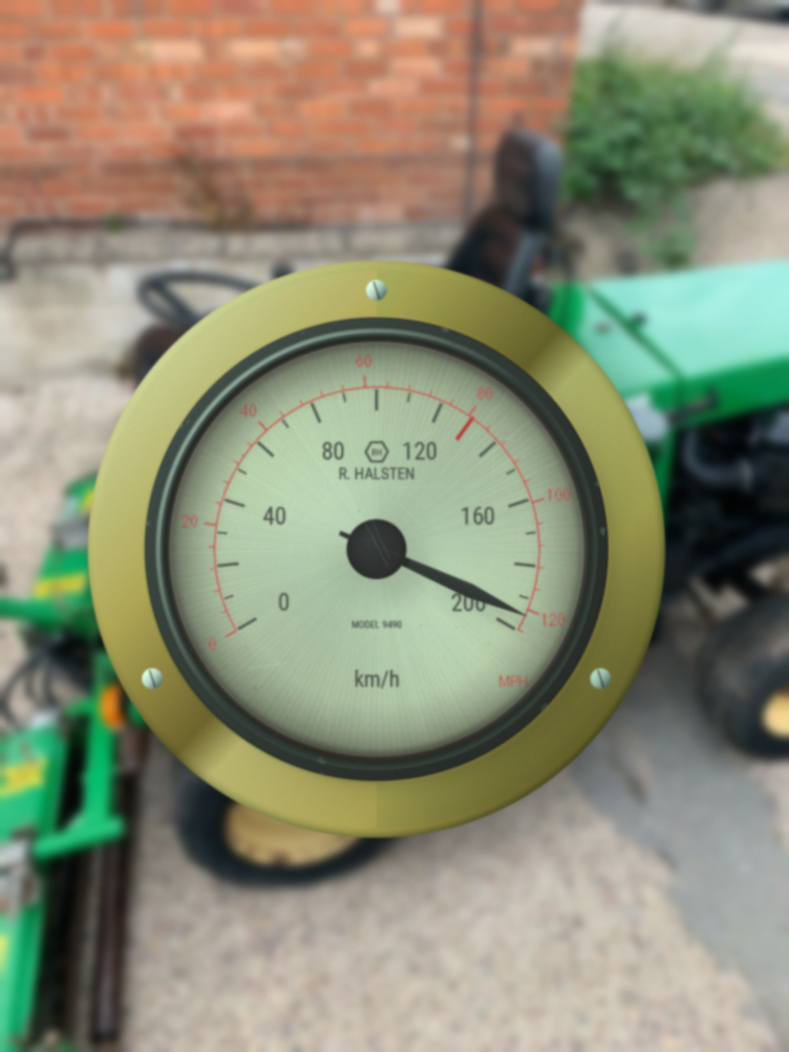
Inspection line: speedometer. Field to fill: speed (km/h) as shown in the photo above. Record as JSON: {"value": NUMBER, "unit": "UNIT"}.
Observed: {"value": 195, "unit": "km/h"}
